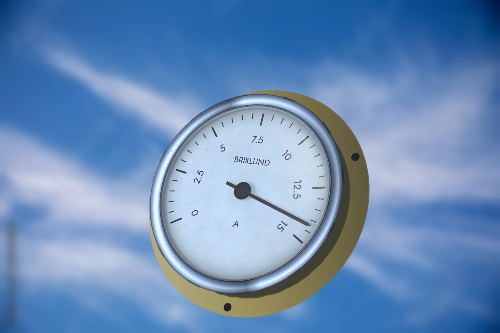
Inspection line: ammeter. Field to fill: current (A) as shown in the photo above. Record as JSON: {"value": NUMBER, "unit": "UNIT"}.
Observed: {"value": 14.25, "unit": "A"}
